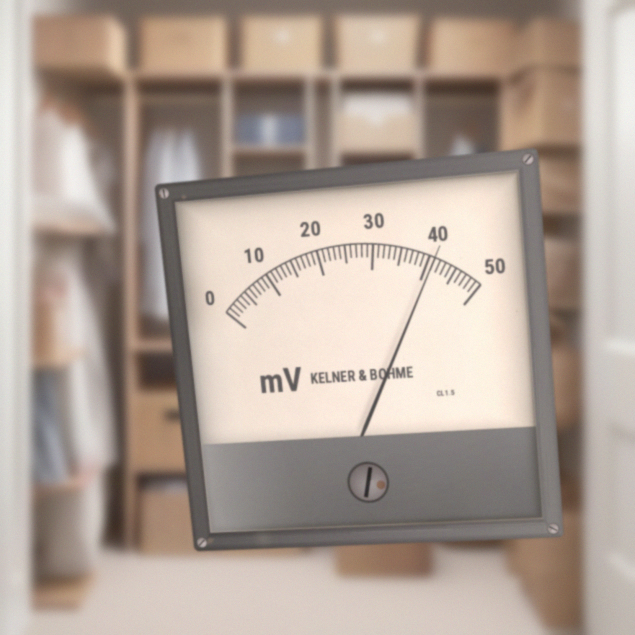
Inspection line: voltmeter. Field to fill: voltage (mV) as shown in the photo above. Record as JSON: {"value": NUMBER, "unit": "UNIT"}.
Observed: {"value": 41, "unit": "mV"}
